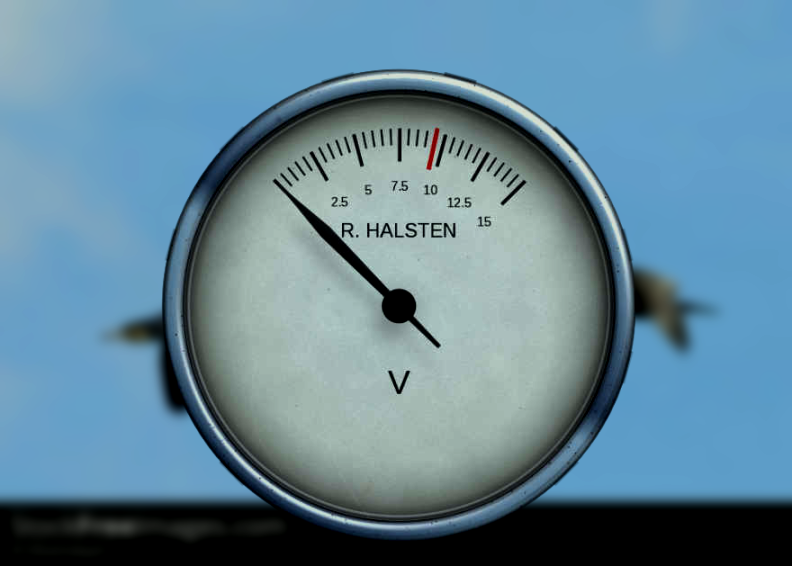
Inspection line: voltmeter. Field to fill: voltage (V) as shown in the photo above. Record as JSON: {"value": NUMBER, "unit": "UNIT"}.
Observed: {"value": 0, "unit": "V"}
